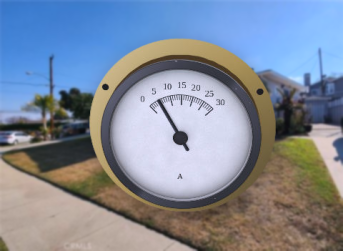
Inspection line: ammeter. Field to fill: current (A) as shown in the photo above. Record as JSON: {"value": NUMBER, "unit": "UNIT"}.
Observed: {"value": 5, "unit": "A"}
